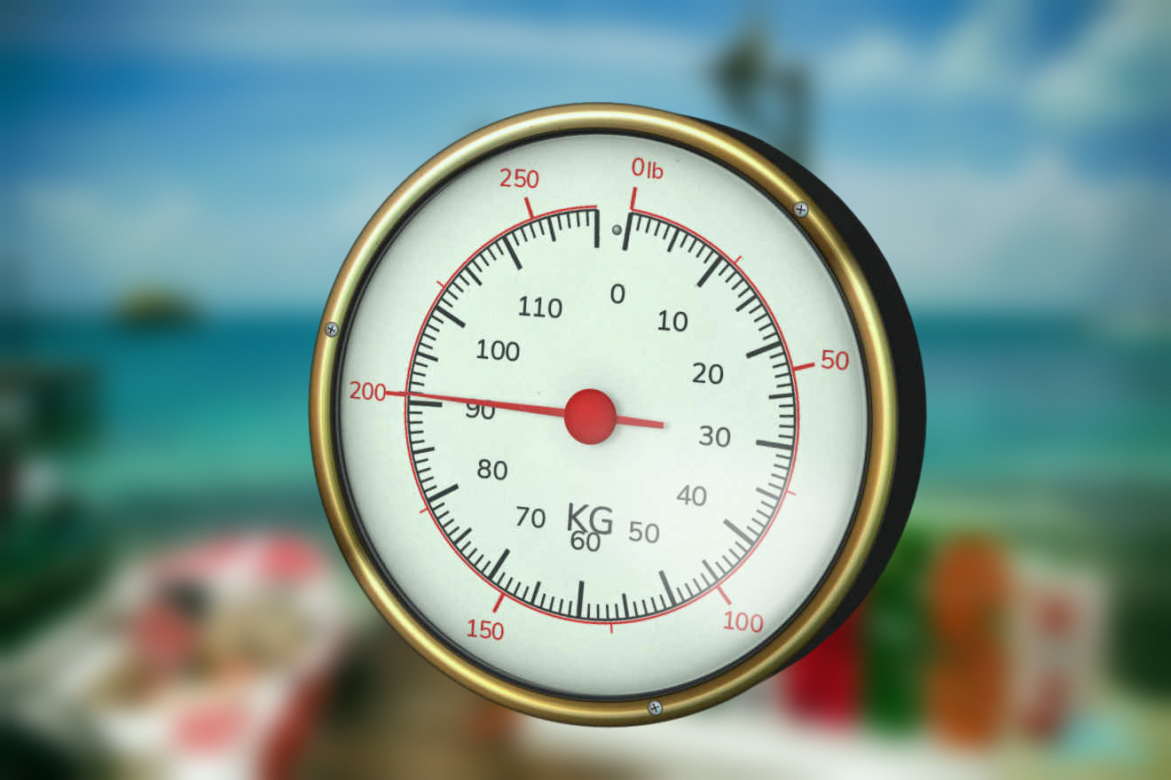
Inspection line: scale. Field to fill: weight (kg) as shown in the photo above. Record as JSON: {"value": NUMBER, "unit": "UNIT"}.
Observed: {"value": 91, "unit": "kg"}
